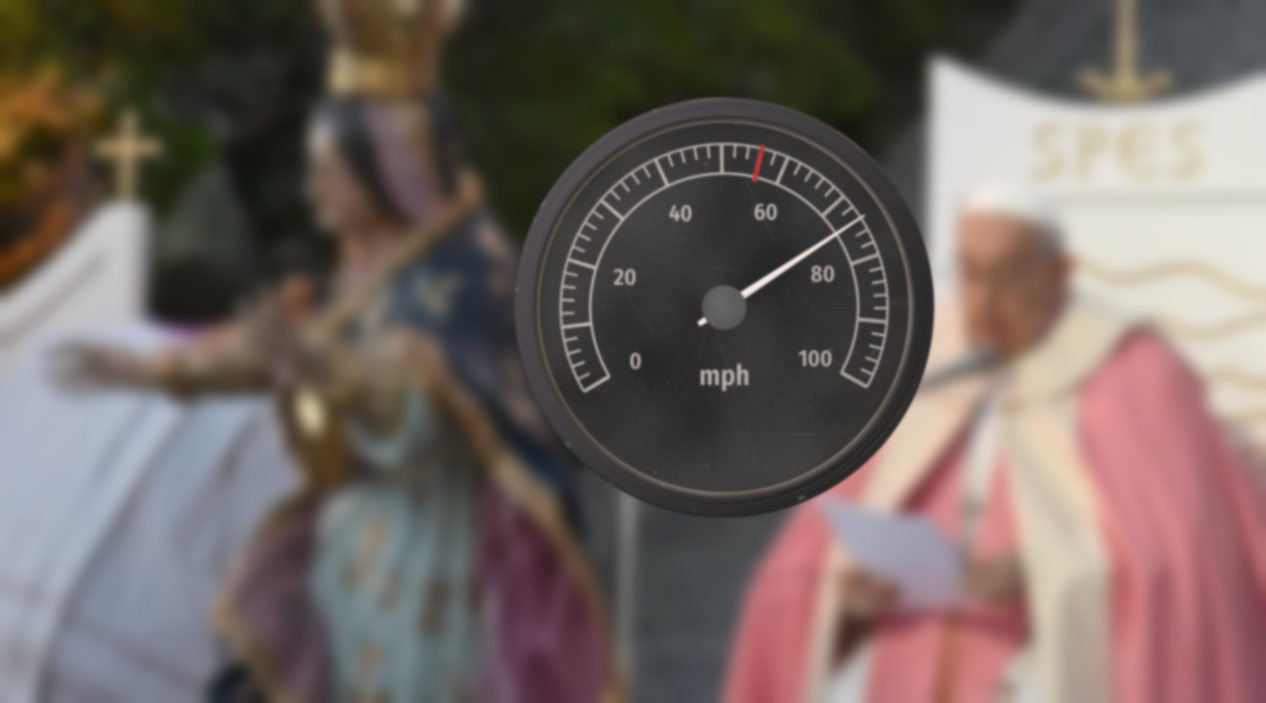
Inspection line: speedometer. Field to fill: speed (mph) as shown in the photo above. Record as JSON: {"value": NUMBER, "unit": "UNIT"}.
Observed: {"value": 74, "unit": "mph"}
